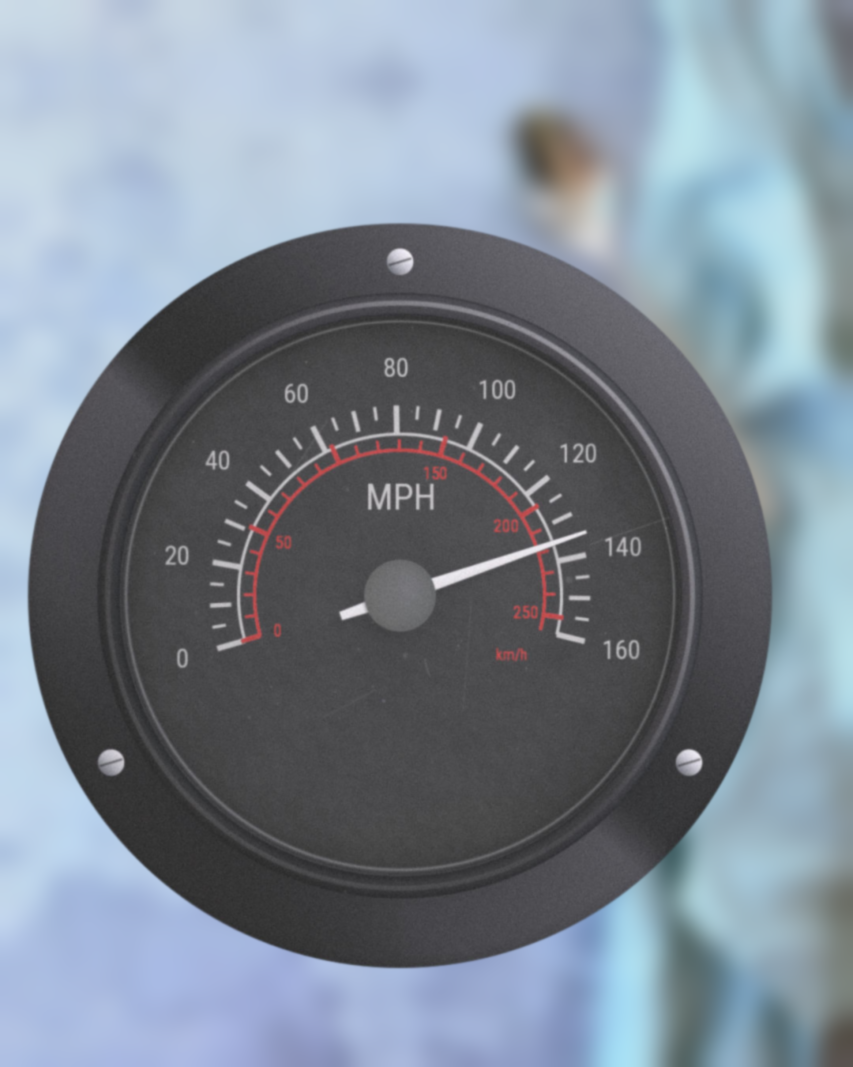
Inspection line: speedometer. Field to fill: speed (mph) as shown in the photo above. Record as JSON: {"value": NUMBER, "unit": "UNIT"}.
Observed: {"value": 135, "unit": "mph"}
